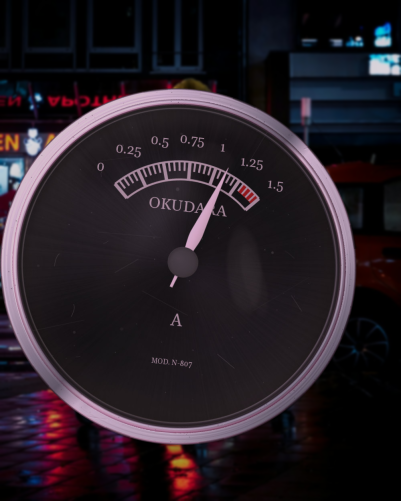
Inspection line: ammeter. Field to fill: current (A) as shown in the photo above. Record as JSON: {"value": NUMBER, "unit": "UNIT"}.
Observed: {"value": 1.1, "unit": "A"}
